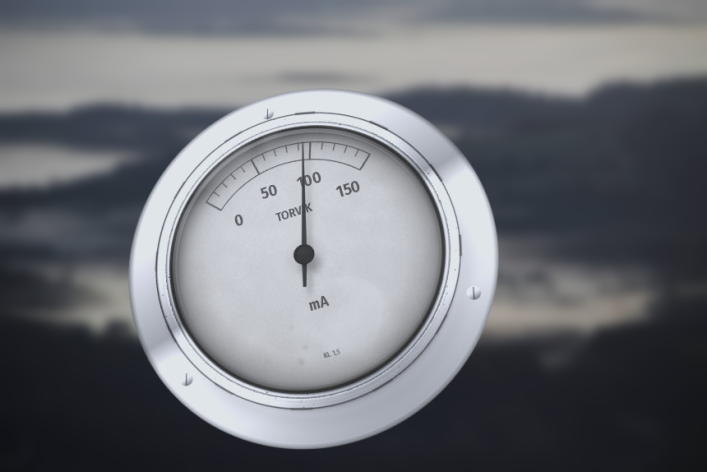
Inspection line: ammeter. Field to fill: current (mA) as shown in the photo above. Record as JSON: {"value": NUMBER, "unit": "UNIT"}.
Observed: {"value": 95, "unit": "mA"}
